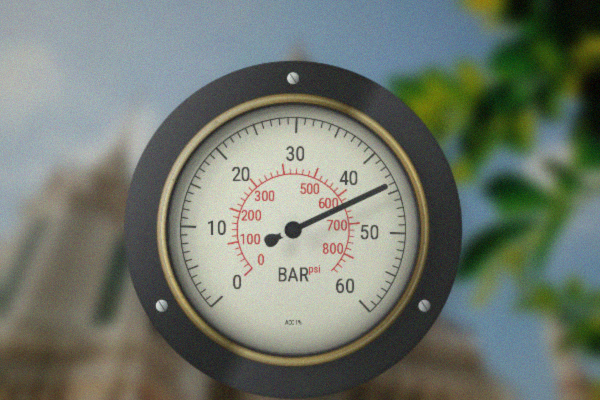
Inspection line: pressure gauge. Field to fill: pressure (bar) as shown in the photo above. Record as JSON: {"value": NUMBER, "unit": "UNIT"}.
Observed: {"value": 44, "unit": "bar"}
